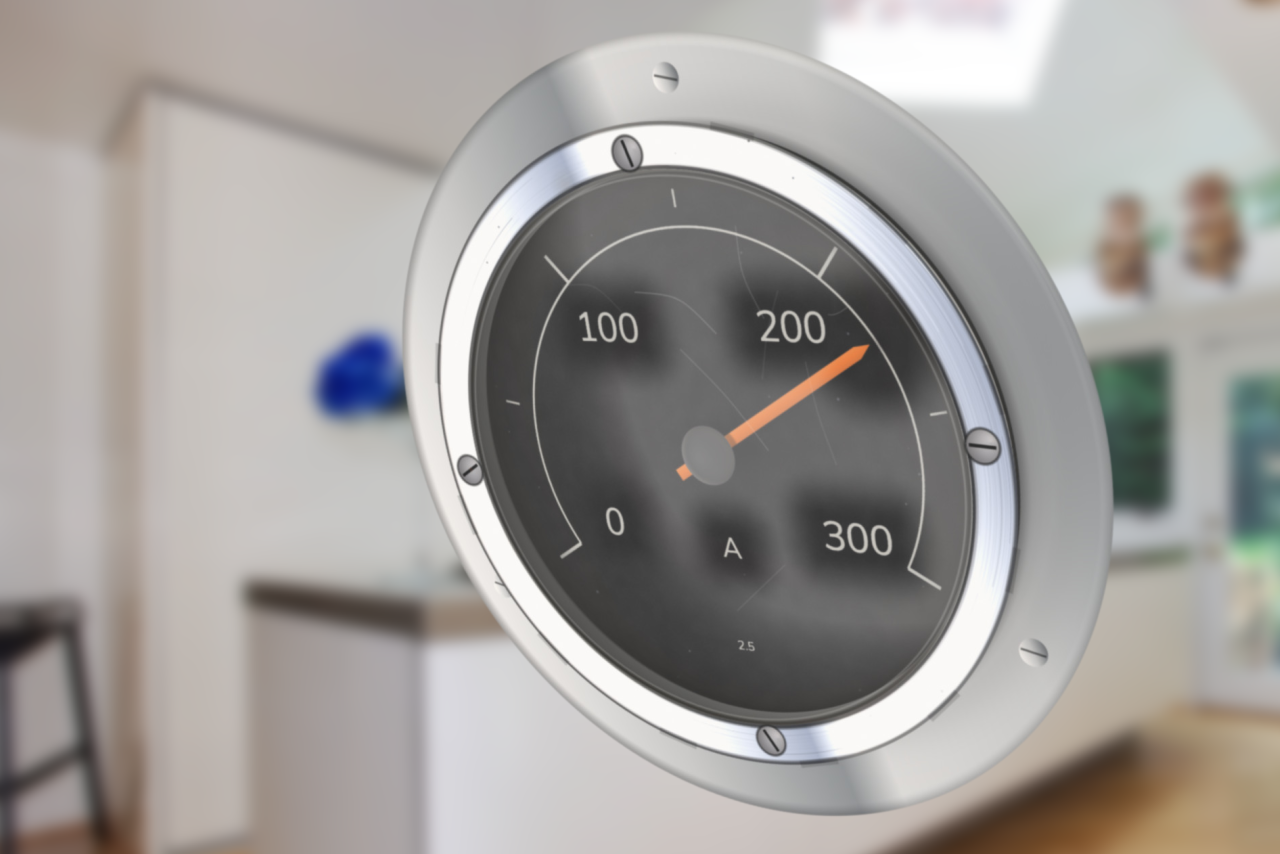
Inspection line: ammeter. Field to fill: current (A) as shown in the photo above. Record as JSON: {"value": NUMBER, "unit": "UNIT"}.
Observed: {"value": 225, "unit": "A"}
